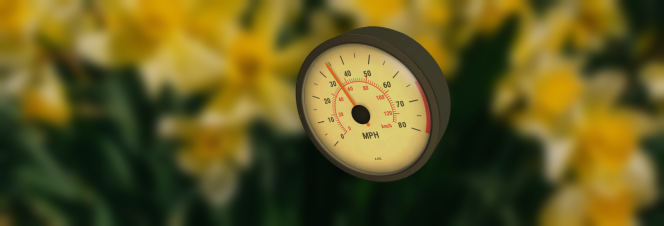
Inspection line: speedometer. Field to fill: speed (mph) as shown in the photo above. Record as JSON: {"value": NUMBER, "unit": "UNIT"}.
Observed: {"value": 35, "unit": "mph"}
